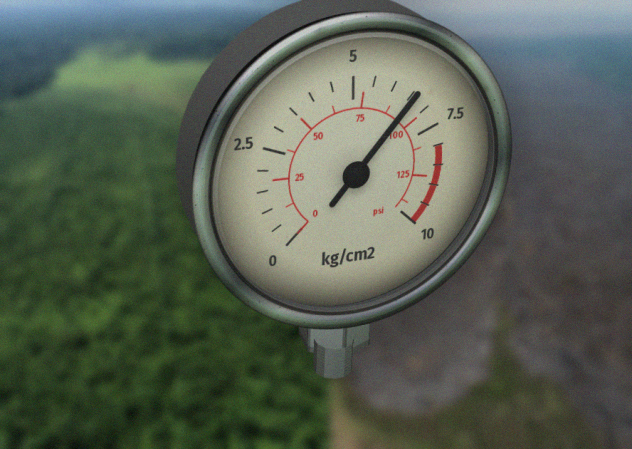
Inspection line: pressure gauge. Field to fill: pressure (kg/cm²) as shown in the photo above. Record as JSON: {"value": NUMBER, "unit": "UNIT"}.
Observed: {"value": 6.5, "unit": "kg/cm²"}
